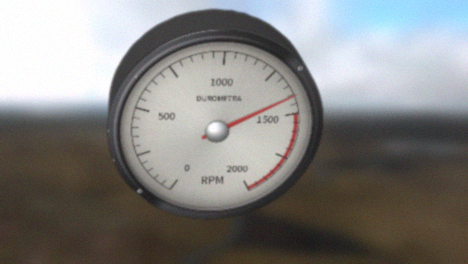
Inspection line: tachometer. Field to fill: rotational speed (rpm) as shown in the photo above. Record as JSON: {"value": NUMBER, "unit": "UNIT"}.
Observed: {"value": 1400, "unit": "rpm"}
